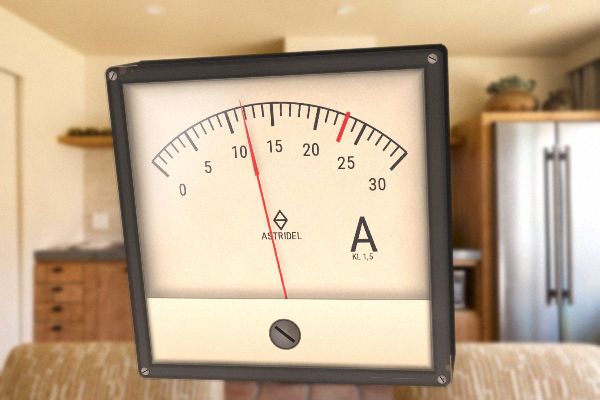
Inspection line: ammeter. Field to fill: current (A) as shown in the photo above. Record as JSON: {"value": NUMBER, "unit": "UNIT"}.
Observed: {"value": 12, "unit": "A"}
